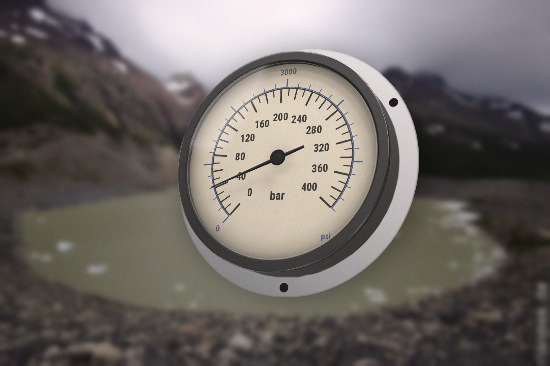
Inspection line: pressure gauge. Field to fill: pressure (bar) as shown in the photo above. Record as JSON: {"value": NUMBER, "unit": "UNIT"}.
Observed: {"value": 40, "unit": "bar"}
